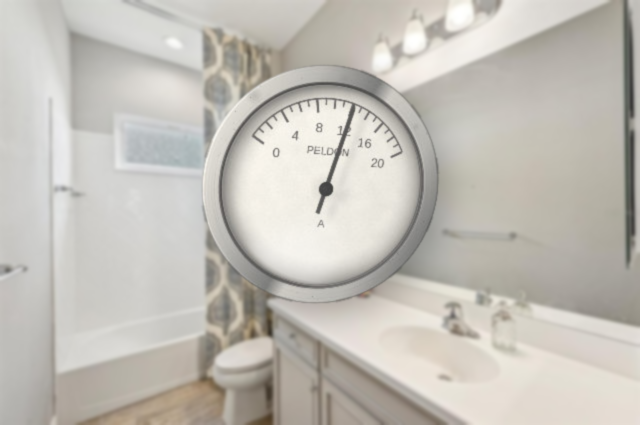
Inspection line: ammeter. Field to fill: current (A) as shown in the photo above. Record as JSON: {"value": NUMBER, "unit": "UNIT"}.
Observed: {"value": 12, "unit": "A"}
